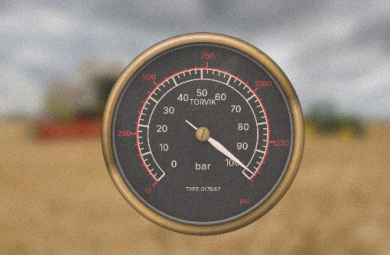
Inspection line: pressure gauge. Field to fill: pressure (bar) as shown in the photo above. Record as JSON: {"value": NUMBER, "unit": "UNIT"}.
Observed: {"value": 98, "unit": "bar"}
